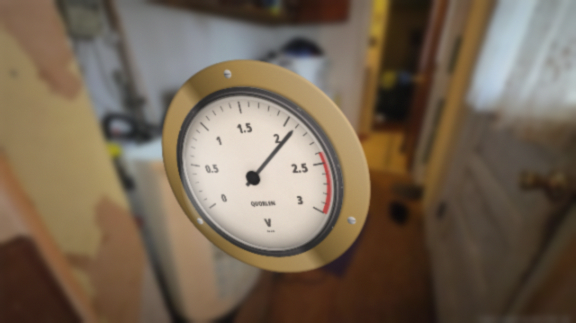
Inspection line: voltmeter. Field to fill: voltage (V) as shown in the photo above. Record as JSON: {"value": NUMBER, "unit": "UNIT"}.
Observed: {"value": 2.1, "unit": "V"}
